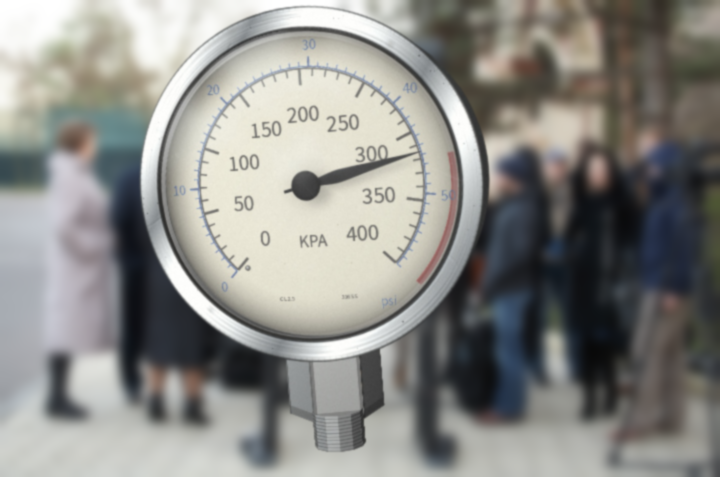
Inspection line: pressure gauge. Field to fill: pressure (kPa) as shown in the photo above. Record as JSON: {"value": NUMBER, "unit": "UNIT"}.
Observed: {"value": 315, "unit": "kPa"}
